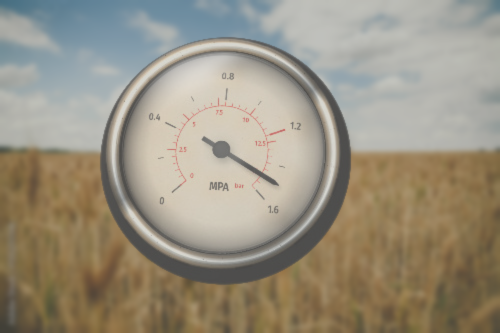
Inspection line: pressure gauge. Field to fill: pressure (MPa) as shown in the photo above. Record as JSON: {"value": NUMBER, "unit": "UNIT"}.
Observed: {"value": 1.5, "unit": "MPa"}
